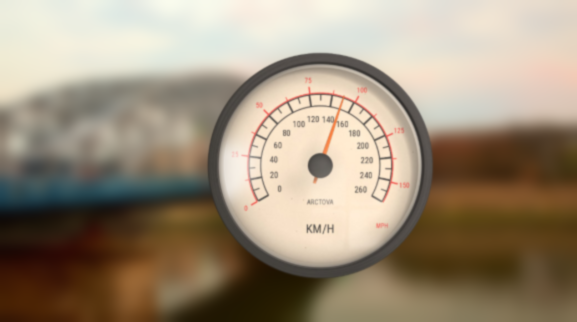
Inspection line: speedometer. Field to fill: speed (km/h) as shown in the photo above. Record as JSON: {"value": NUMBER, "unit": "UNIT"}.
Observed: {"value": 150, "unit": "km/h"}
